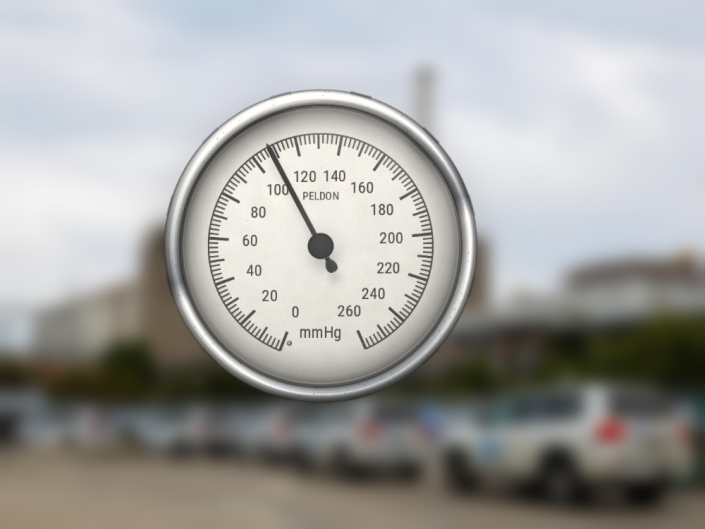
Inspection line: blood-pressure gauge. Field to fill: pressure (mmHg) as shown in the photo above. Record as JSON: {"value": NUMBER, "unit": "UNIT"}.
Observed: {"value": 108, "unit": "mmHg"}
